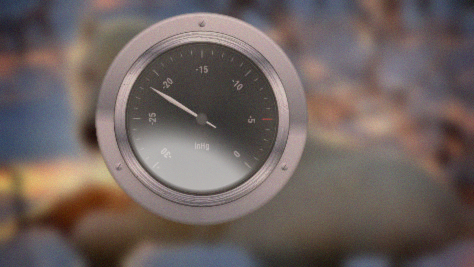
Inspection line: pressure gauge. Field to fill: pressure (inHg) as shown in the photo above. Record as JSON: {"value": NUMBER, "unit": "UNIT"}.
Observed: {"value": -21.5, "unit": "inHg"}
